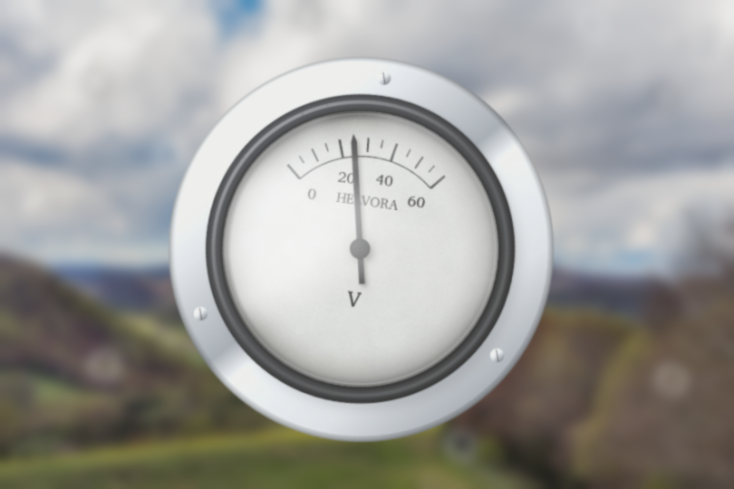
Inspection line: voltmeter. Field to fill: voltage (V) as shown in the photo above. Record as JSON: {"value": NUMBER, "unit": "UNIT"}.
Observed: {"value": 25, "unit": "V"}
